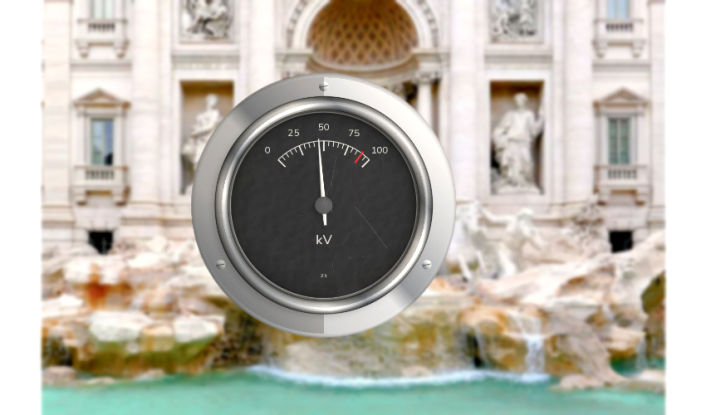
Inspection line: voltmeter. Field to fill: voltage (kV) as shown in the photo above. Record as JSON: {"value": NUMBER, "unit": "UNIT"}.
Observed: {"value": 45, "unit": "kV"}
